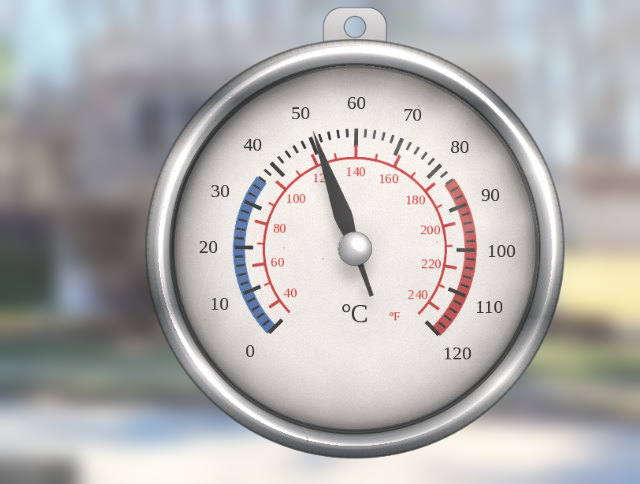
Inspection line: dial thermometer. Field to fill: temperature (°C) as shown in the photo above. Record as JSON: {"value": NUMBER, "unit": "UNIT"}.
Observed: {"value": 51, "unit": "°C"}
